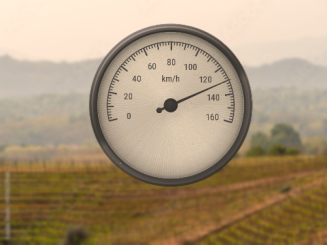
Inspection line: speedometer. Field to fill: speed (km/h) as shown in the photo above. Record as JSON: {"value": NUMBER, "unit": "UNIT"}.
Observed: {"value": 130, "unit": "km/h"}
